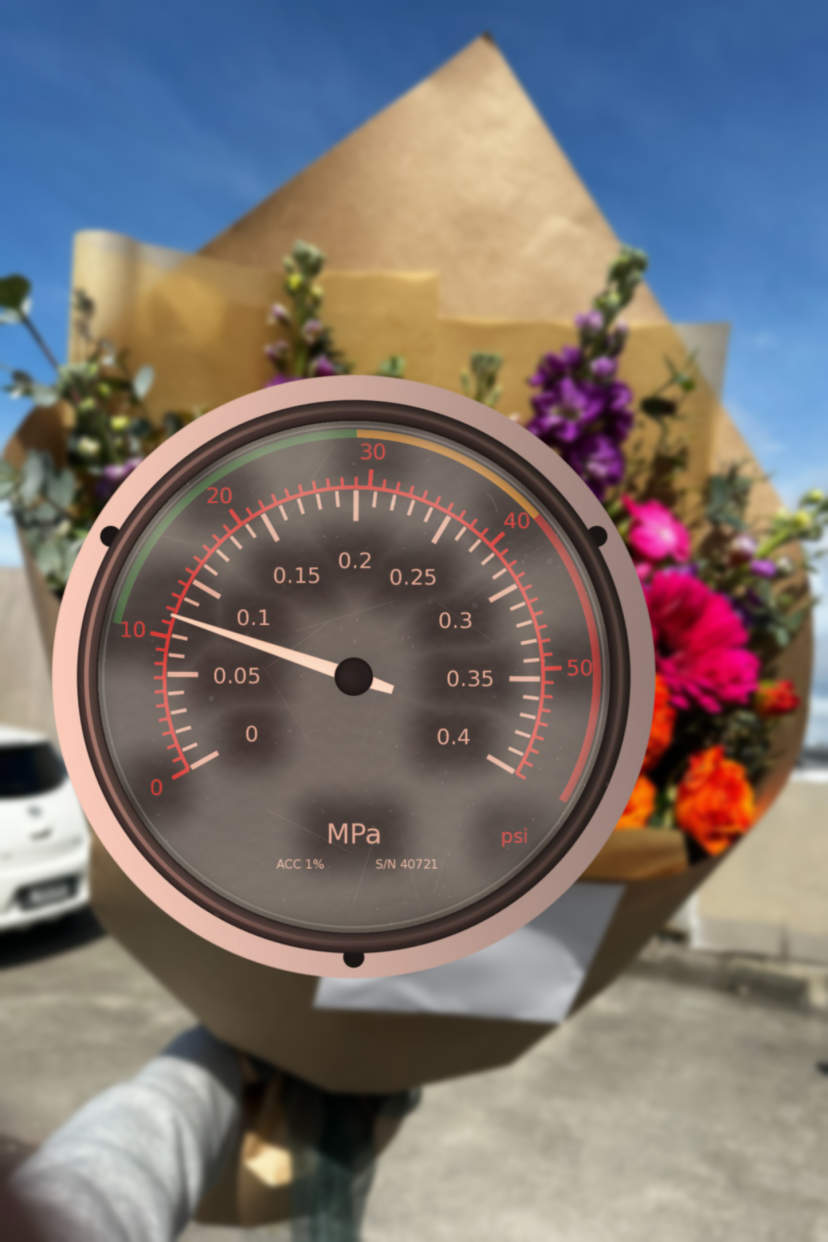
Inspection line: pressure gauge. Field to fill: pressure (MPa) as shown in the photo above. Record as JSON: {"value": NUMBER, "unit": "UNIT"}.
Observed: {"value": 0.08, "unit": "MPa"}
